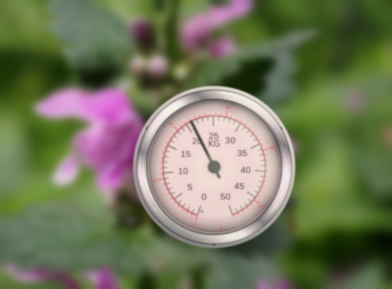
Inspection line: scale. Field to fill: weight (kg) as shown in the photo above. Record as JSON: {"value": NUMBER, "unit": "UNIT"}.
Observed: {"value": 21, "unit": "kg"}
